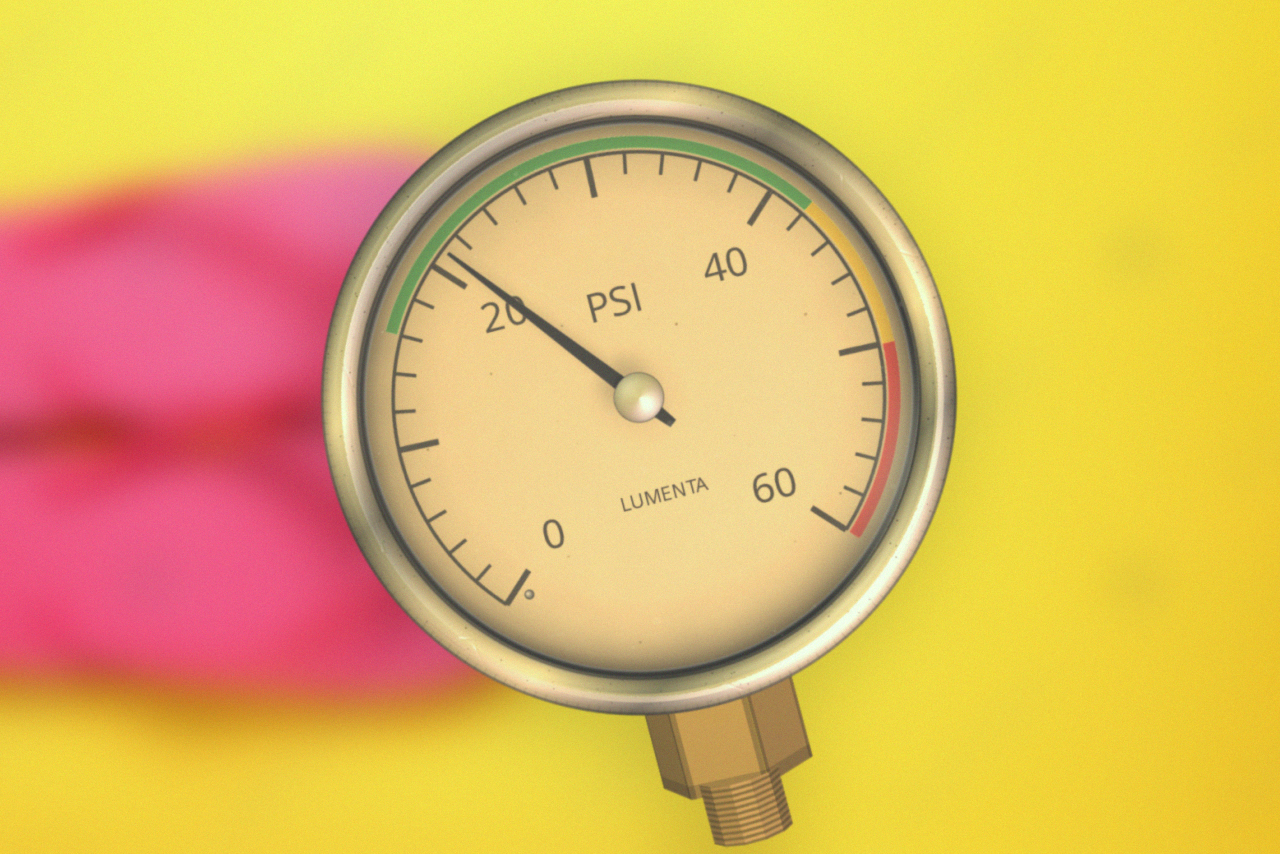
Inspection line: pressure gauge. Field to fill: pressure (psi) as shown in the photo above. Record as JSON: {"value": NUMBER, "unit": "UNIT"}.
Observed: {"value": 21, "unit": "psi"}
